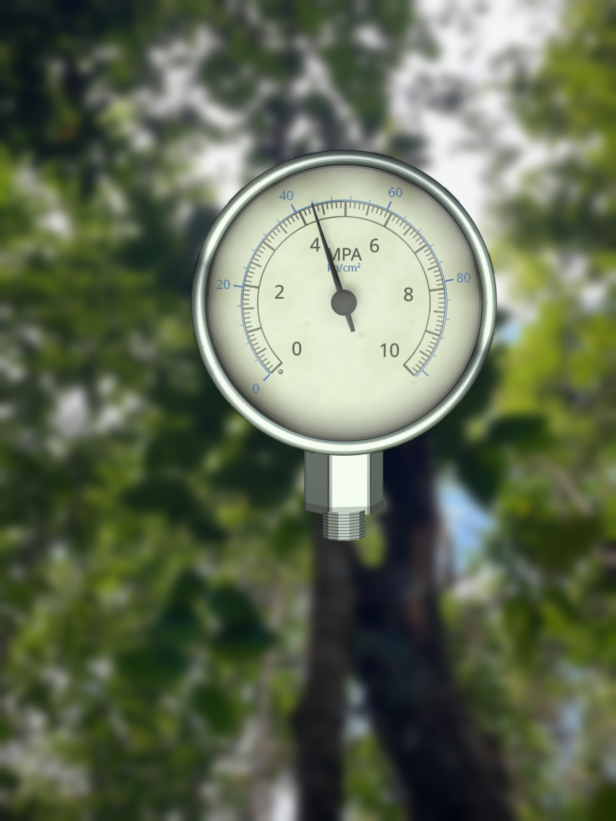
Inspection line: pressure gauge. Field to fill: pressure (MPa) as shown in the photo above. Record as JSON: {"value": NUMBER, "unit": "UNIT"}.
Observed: {"value": 4.3, "unit": "MPa"}
